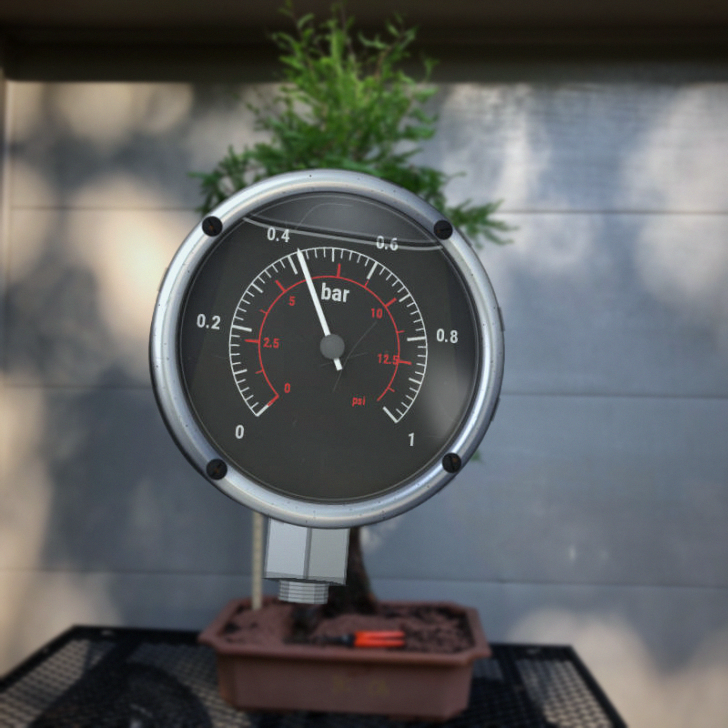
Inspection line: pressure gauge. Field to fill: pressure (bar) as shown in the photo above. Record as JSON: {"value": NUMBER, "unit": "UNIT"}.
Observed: {"value": 0.42, "unit": "bar"}
